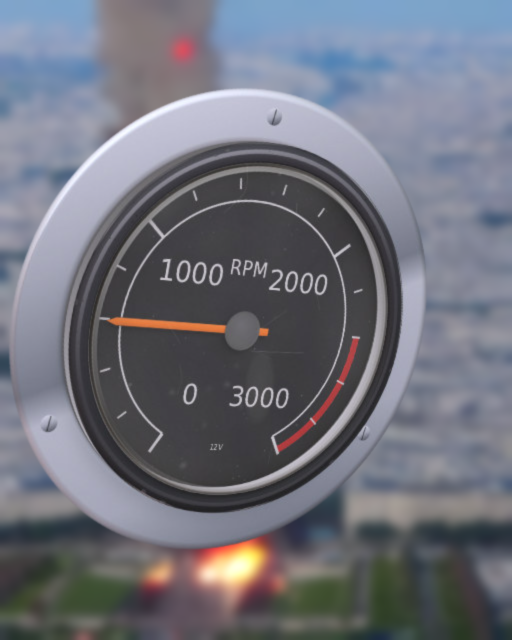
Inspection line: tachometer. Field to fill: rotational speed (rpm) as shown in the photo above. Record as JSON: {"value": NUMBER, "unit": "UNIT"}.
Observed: {"value": 600, "unit": "rpm"}
